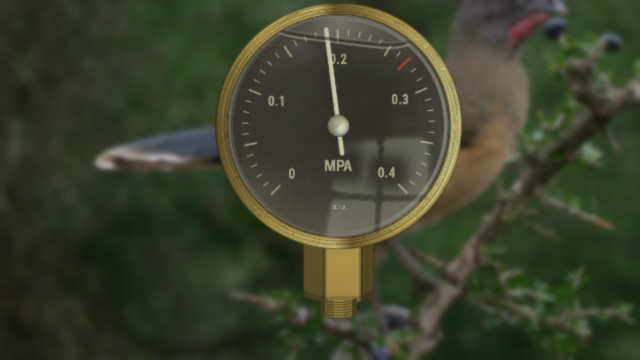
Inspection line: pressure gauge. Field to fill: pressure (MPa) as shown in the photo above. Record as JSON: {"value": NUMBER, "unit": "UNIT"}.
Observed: {"value": 0.19, "unit": "MPa"}
